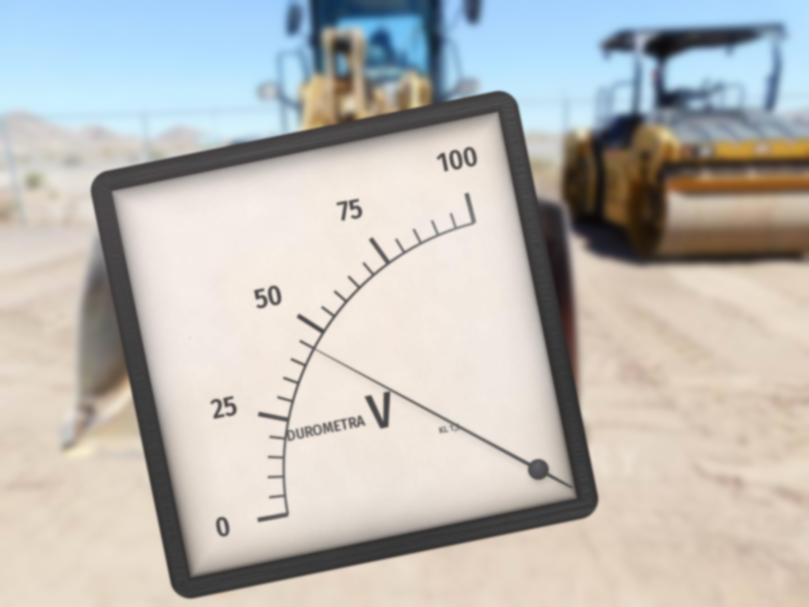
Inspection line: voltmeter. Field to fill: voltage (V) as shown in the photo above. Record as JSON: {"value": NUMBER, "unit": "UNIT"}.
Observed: {"value": 45, "unit": "V"}
